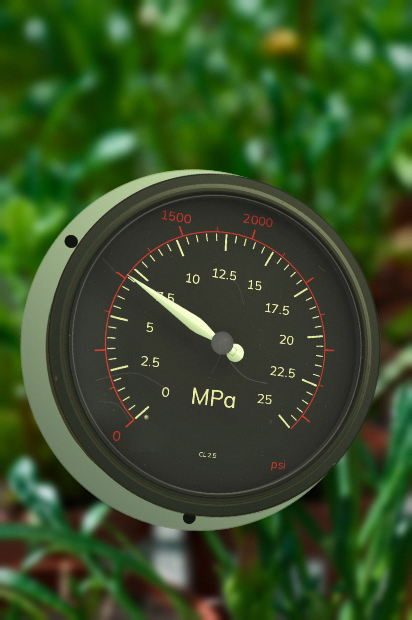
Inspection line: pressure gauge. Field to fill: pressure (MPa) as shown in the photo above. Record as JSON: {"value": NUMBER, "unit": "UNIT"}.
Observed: {"value": 7, "unit": "MPa"}
